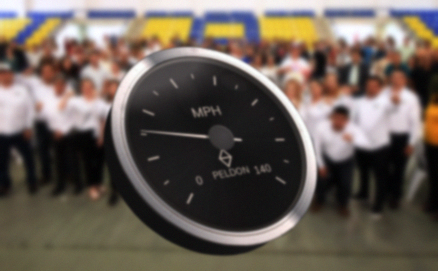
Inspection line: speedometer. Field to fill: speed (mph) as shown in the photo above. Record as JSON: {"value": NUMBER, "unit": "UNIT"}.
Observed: {"value": 30, "unit": "mph"}
